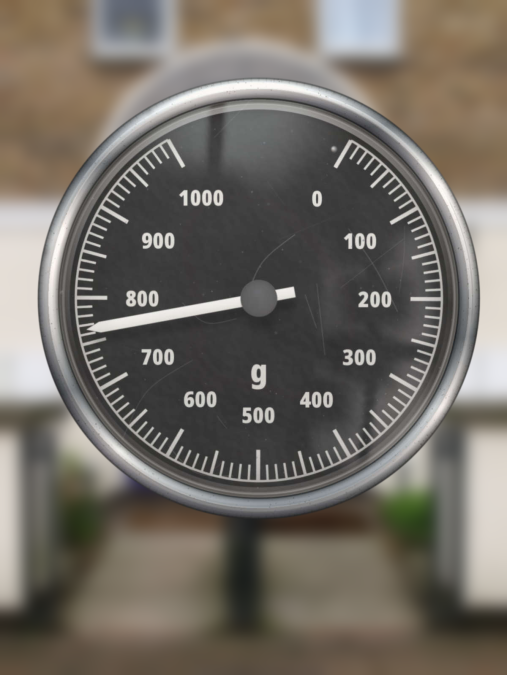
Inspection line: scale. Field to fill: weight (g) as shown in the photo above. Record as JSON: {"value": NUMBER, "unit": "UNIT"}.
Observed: {"value": 765, "unit": "g"}
